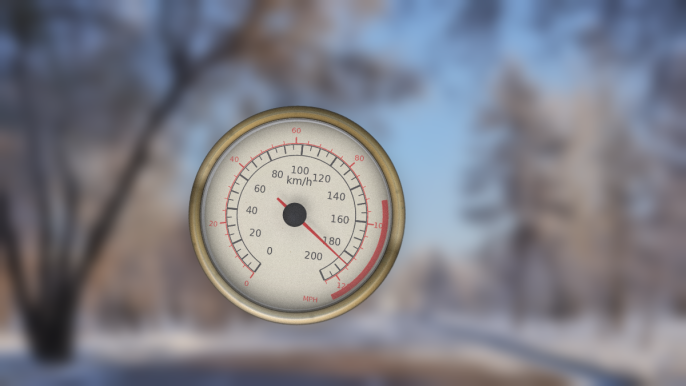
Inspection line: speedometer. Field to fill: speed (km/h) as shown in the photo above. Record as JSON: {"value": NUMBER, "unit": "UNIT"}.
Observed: {"value": 185, "unit": "km/h"}
